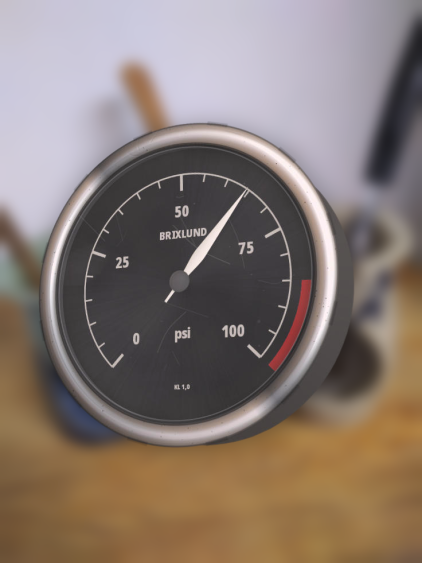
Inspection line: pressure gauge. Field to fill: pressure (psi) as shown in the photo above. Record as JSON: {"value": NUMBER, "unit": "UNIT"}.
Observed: {"value": 65, "unit": "psi"}
